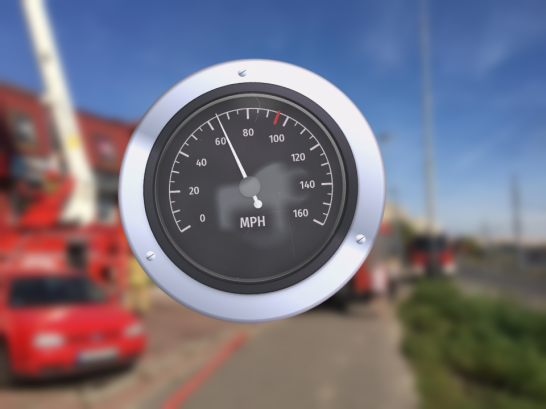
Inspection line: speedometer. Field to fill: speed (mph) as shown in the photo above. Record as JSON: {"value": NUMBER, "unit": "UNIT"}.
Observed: {"value": 65, "unit": "mph"}
